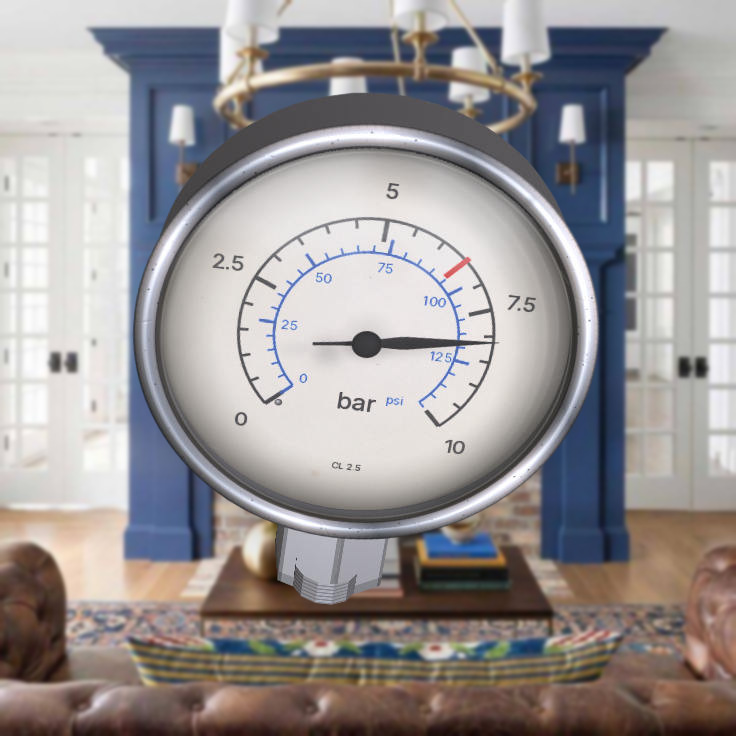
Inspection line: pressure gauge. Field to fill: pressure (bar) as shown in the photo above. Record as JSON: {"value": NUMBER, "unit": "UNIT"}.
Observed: {"value": 8, "unit": "bar"}
